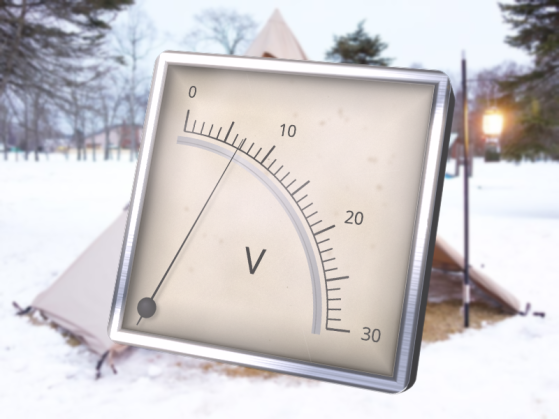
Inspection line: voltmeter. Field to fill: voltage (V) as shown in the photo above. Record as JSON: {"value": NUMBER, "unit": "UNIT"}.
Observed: {"value": 7, "unit": "V"}
